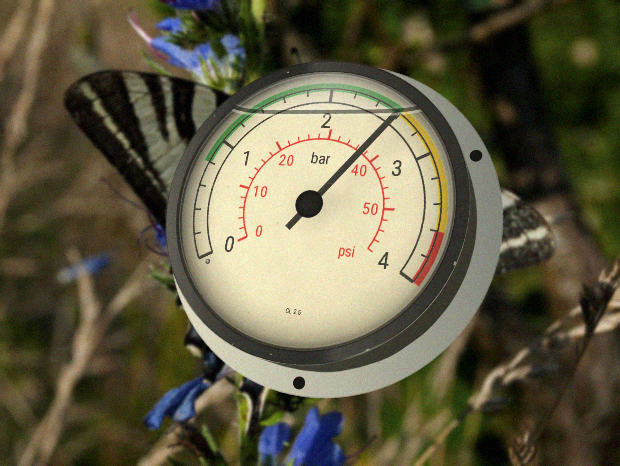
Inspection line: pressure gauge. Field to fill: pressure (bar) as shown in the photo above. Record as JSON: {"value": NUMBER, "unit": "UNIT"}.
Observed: {"value": 2.6, "unit": "bar"}
